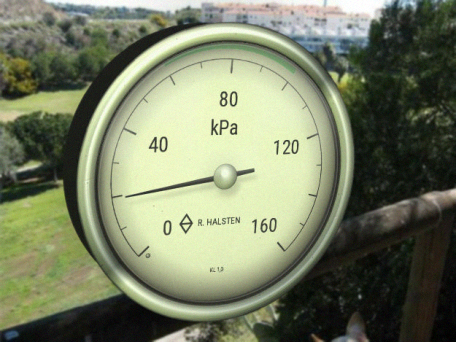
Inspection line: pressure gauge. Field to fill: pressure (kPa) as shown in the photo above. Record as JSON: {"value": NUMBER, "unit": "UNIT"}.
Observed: {"value": 20, "unit": "kPa"}
